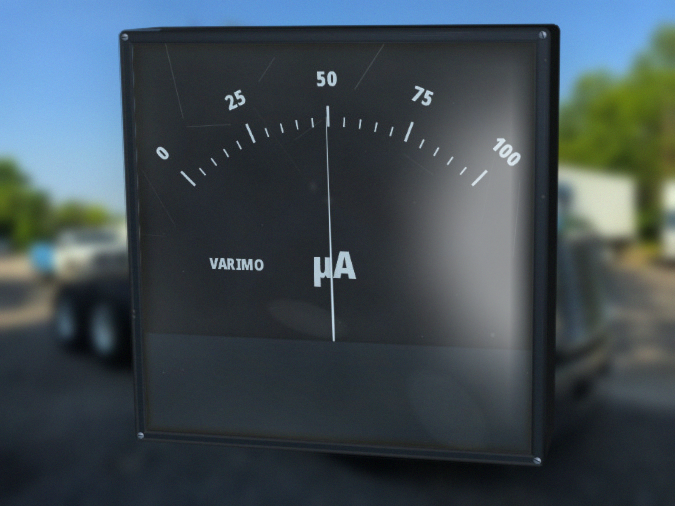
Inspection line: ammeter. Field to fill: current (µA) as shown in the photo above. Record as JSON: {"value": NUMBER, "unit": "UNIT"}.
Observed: {"value": 50, "unit": "µA"}
